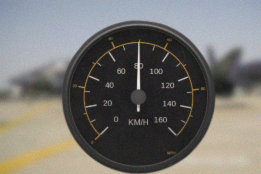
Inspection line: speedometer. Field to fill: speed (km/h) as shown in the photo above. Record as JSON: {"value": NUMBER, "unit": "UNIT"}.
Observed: {"value": 80, "unit": "km/h"}
